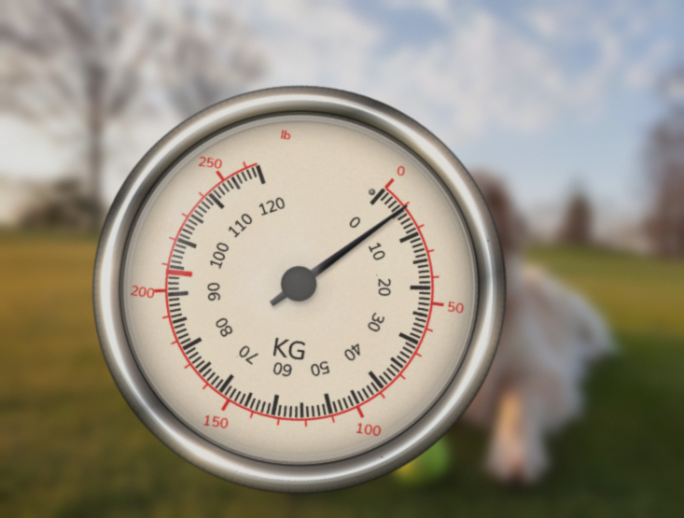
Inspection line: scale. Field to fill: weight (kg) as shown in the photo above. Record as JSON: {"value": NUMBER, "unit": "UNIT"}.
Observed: {"value": 5, "unit": "kg"}
